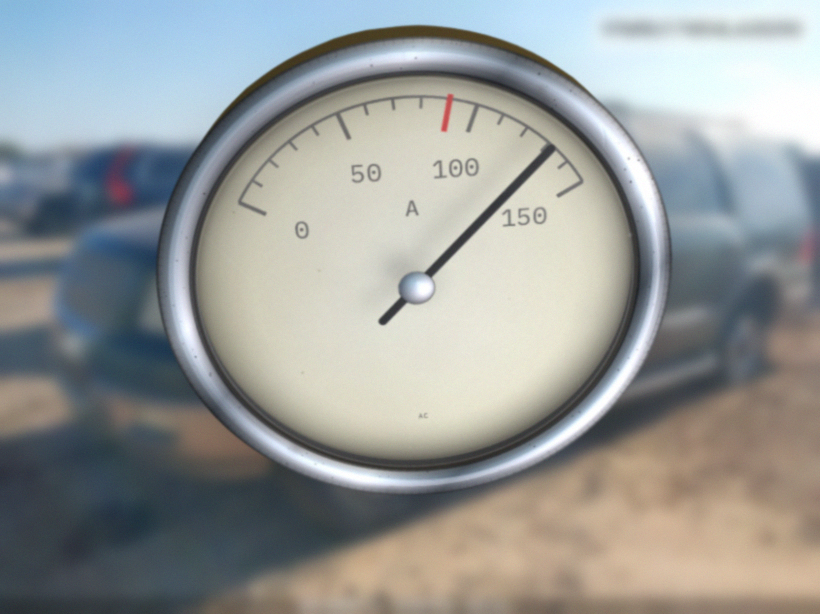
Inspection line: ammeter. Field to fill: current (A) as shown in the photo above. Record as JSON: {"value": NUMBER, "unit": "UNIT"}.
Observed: {"value": 130, "unit": "A"}
